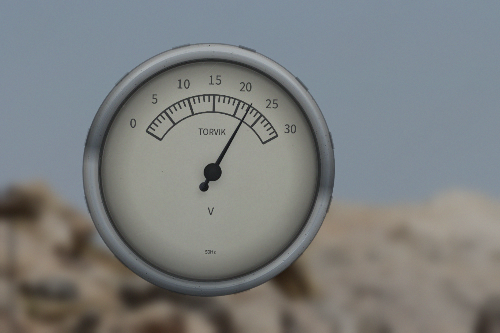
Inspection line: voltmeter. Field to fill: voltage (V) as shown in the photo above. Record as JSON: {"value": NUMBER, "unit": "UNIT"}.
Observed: {"value": 22, "unit": "V"}
